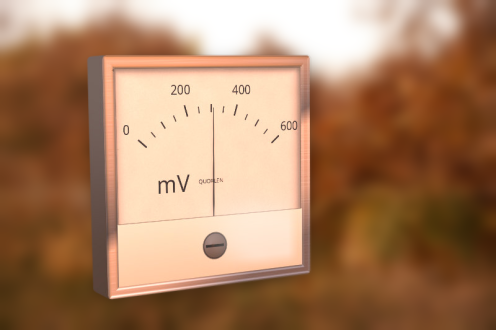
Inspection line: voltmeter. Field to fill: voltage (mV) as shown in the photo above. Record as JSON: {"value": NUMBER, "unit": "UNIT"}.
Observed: {"value": 300, "unit": "mV"}
